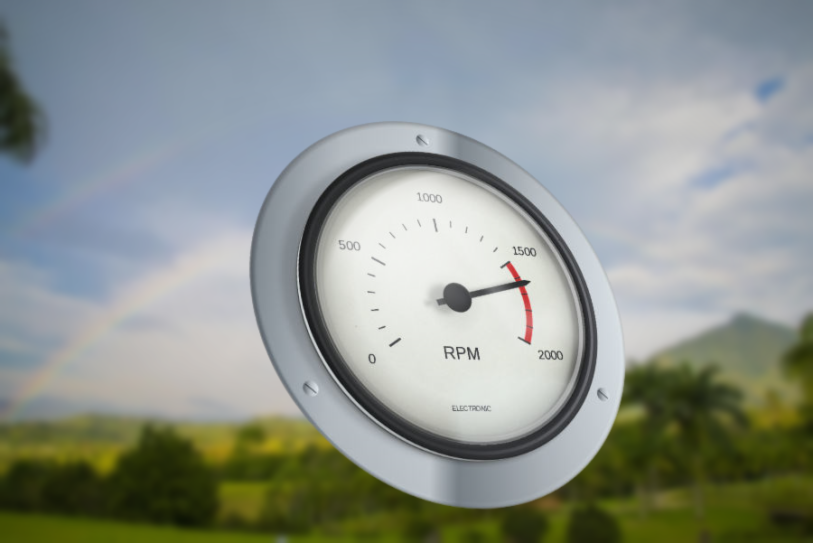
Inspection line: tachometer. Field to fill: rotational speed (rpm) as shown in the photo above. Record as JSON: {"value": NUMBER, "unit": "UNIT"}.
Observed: {"value": 1650, "unit": "rpm"}
